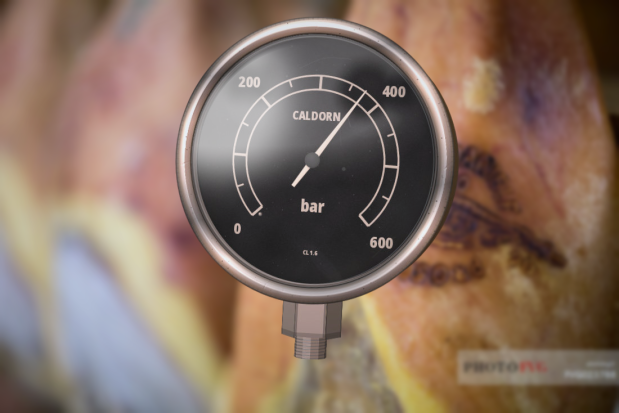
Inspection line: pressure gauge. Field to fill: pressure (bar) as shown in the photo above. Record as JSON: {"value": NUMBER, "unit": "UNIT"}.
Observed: {"value": 375, "unit": "bar"}
